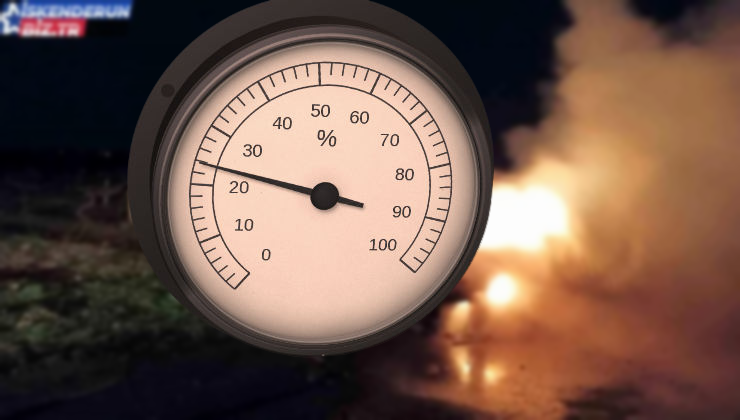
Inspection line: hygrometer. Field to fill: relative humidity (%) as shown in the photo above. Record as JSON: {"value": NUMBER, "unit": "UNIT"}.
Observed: {"value": 24, "unit": "%"}
